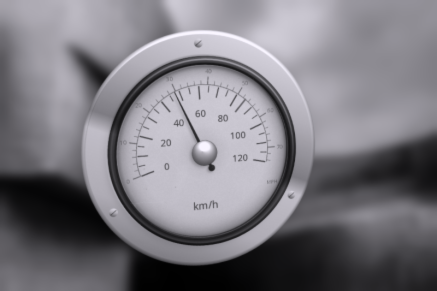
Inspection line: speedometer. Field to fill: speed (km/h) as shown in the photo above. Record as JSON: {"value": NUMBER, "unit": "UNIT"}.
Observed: {"value": 47.5, "unit": "km/h"}
